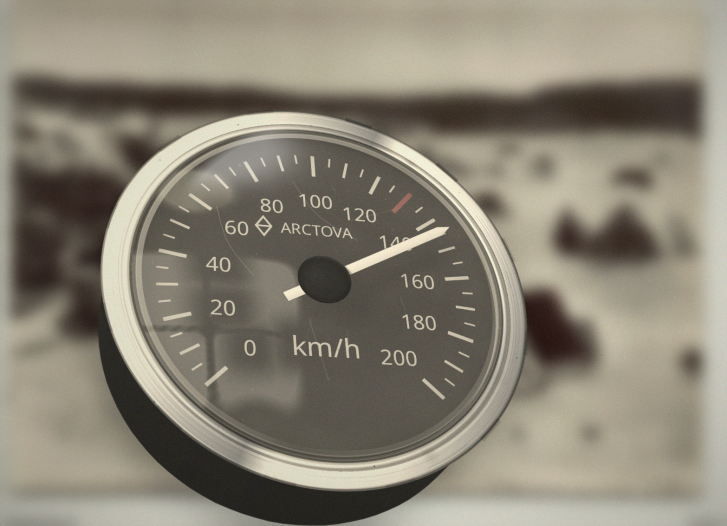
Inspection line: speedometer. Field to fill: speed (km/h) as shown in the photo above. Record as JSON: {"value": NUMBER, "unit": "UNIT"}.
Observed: {"value": 145, "unit": "km/h"}
